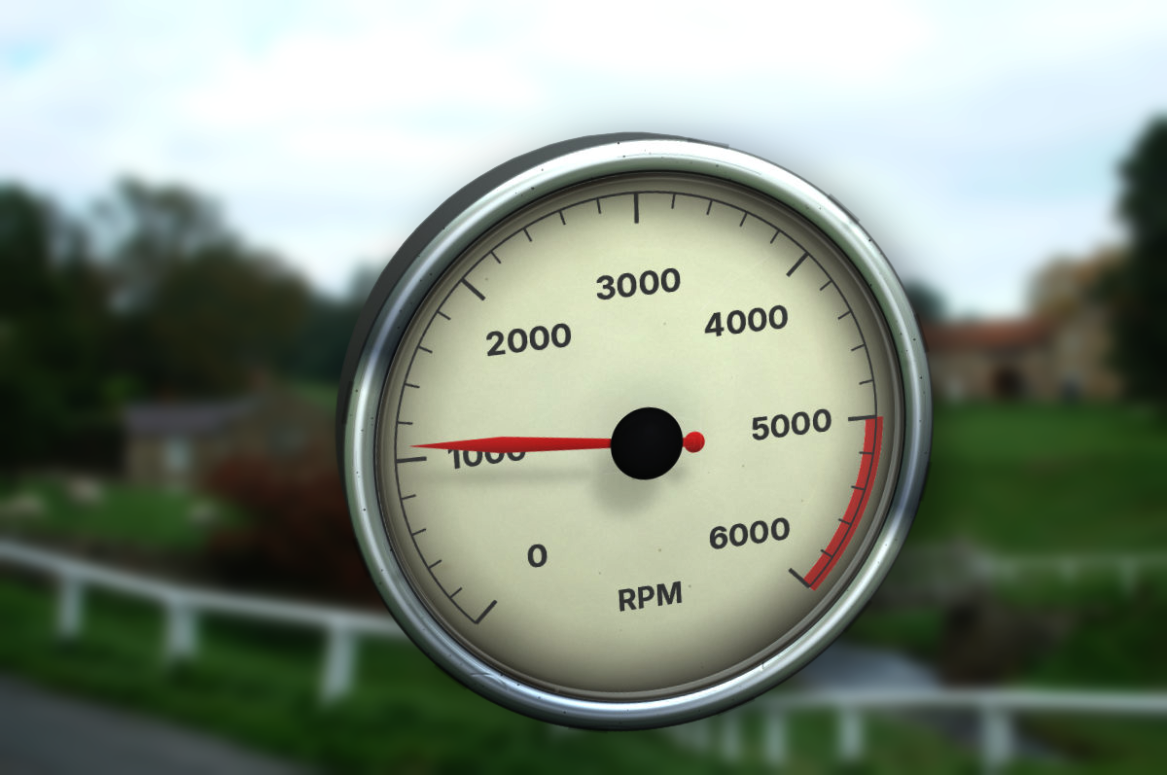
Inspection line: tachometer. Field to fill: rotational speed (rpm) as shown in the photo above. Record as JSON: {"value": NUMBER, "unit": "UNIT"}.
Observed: {"value": 1100, "unit": "rpm"}
